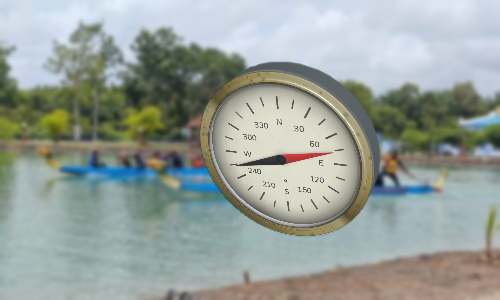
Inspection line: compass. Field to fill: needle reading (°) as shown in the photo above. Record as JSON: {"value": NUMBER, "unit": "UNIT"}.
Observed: {"value": 75, "unit": "°"}
